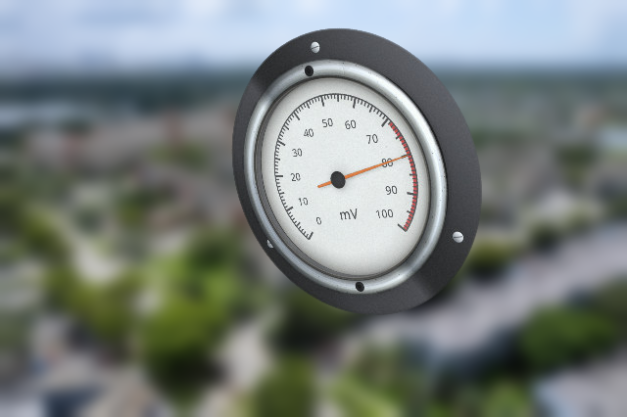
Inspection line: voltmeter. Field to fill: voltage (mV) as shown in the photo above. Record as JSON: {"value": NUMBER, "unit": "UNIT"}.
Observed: {"value": 80, "unit": "mV"}
